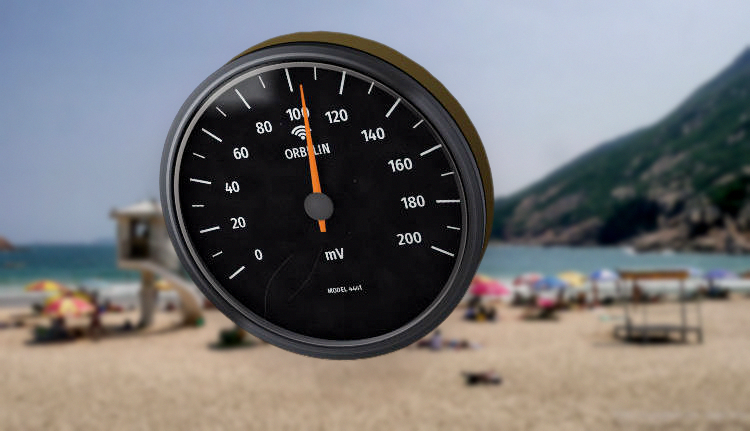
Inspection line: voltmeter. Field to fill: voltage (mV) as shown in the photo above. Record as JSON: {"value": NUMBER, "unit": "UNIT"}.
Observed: {"value": 105, "unit": "mV"}
